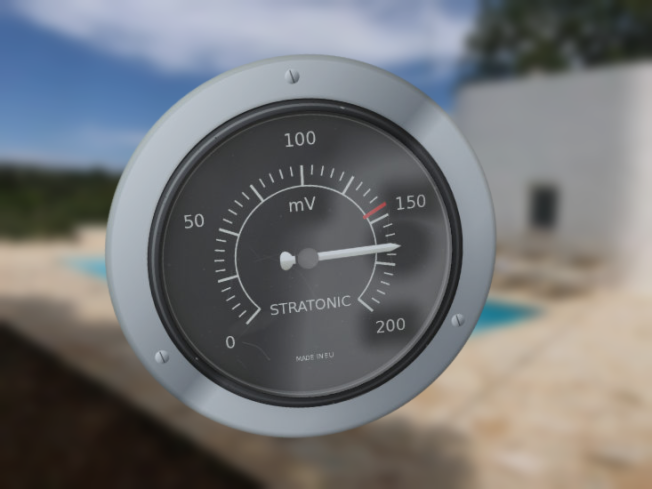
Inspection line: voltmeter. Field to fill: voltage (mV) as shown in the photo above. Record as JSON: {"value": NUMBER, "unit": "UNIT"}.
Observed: {"value": 165, "unit": "mV"}
